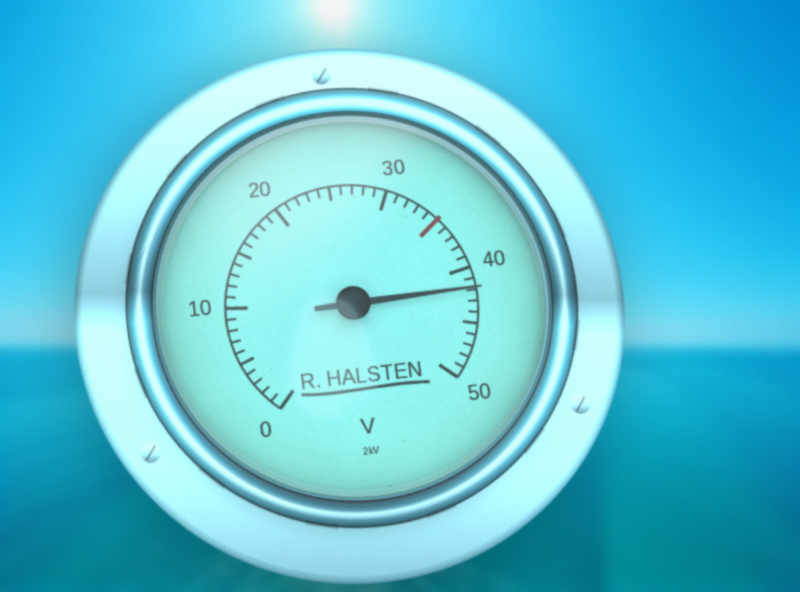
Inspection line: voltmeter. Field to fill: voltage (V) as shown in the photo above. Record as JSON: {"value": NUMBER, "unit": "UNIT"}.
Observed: {"value": 42, "unit": "V"}
